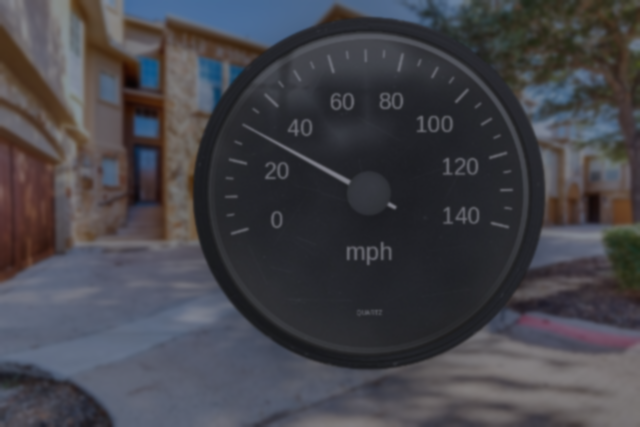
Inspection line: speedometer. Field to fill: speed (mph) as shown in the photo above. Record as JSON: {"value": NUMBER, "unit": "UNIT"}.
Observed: {"value": 30, "unit": "mph"}
